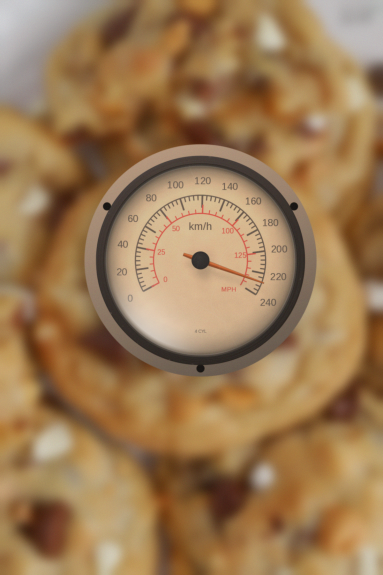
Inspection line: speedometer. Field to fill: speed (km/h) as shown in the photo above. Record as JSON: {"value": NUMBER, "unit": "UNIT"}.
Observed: {"value": 228, "unit": "km/h"}
